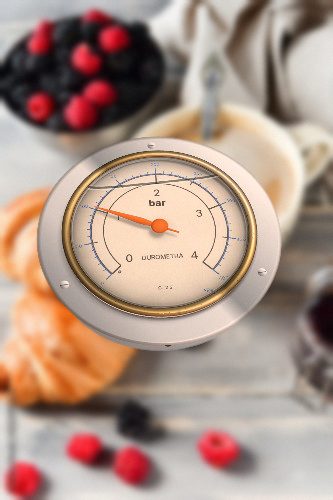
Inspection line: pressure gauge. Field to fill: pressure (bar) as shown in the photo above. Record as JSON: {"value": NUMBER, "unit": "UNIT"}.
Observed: {"value": 1, "unit": "bar"}
